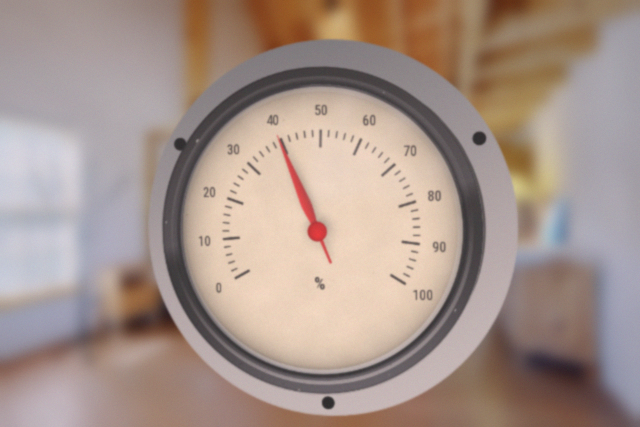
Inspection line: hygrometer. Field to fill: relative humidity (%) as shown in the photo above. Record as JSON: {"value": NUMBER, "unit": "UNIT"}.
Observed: {"value": 40, "unit": "%"}
